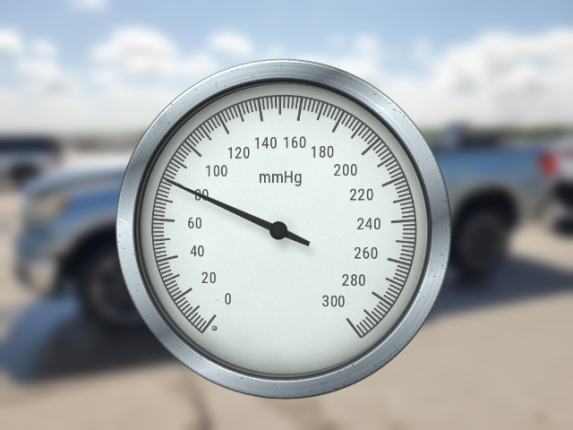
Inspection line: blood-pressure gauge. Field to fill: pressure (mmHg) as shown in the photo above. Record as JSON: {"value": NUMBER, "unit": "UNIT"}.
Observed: {"value": 80, "unit": "mmHg"}
